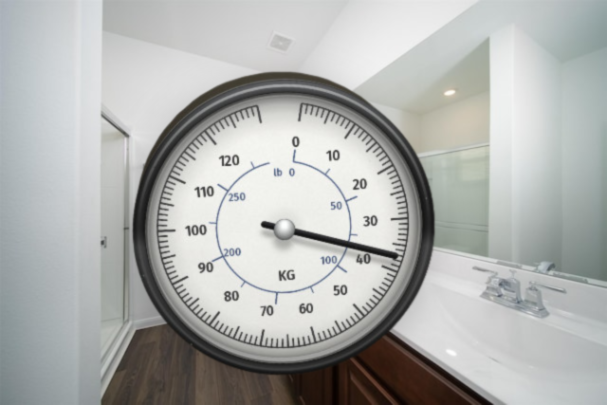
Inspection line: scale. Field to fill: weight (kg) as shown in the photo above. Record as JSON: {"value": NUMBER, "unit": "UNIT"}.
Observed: {"value": 37, "unit": "kg"}
